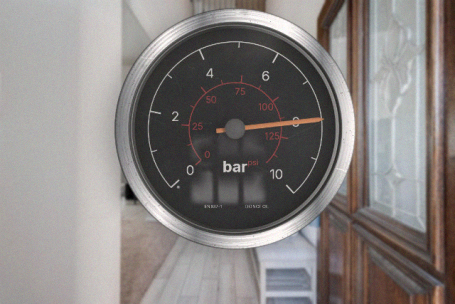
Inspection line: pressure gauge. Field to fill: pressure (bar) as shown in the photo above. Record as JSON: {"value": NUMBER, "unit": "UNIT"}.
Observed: {"value": 8, "unit": "bar"}
